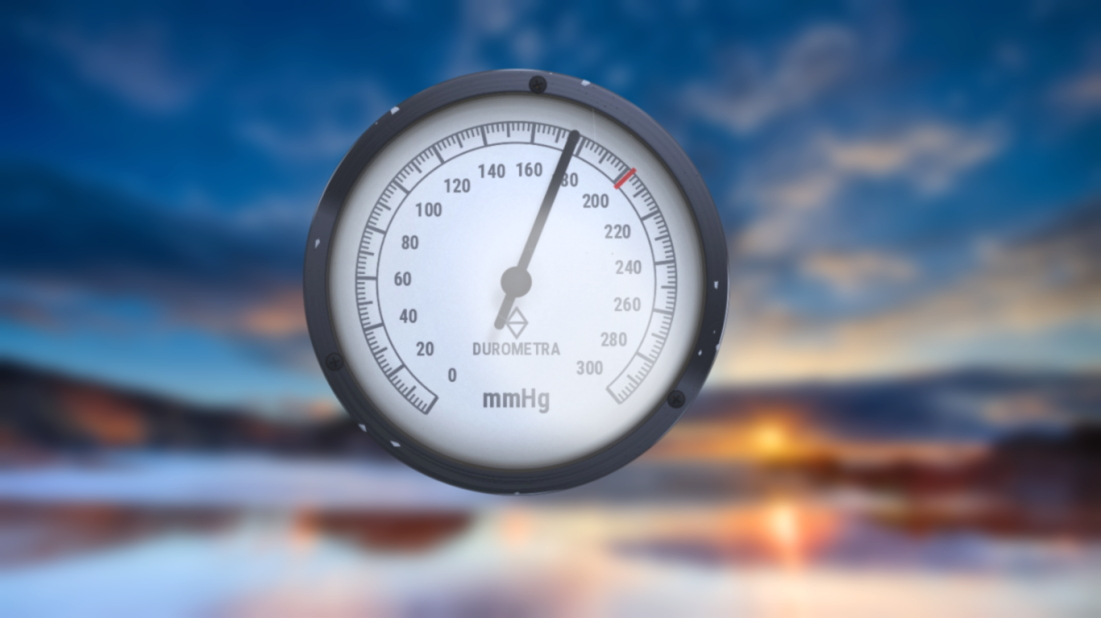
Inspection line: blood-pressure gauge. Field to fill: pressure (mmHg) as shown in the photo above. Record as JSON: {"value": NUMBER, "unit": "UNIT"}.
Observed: {"value": 176, "unit": "mmHg"}
